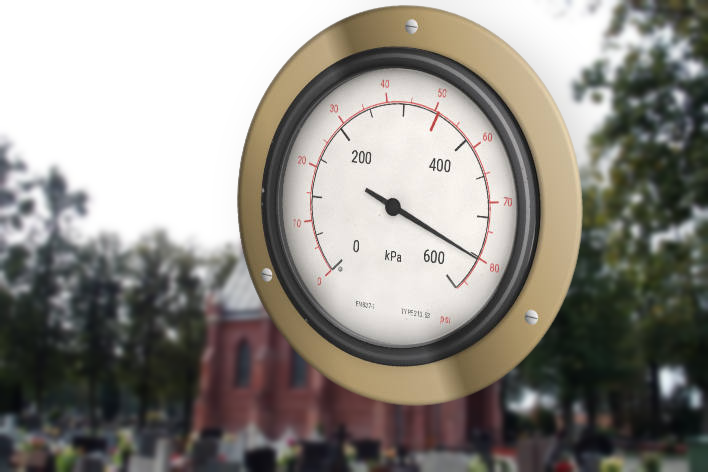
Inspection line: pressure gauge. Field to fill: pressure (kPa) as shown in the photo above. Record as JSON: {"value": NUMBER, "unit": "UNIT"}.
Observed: {"value": 550, "unit": "kPa"}
